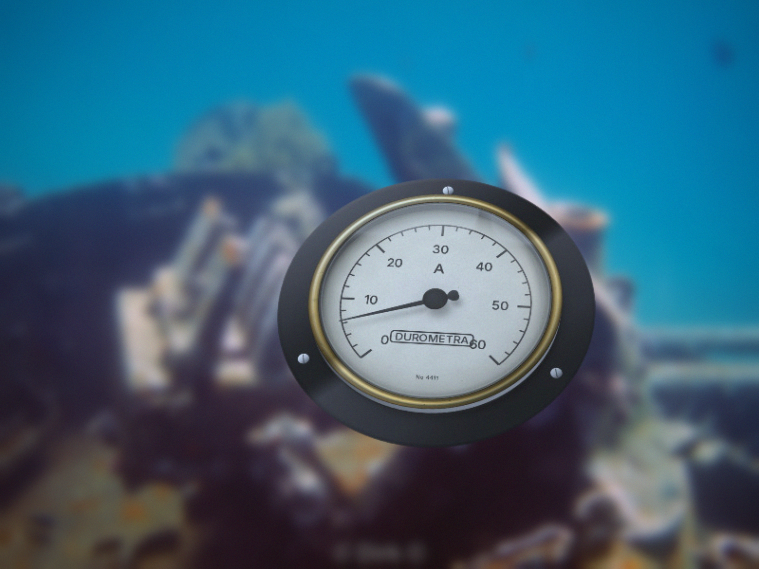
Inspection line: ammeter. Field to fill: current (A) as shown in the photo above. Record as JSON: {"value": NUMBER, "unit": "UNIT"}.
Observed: {"value": 6, "unit": "A"}
